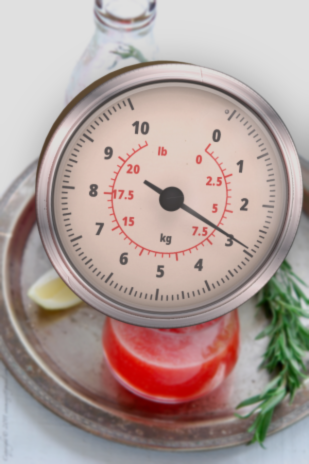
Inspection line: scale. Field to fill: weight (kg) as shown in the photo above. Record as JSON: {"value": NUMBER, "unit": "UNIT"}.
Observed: {"value": 2.9, "unit": "kg"}
